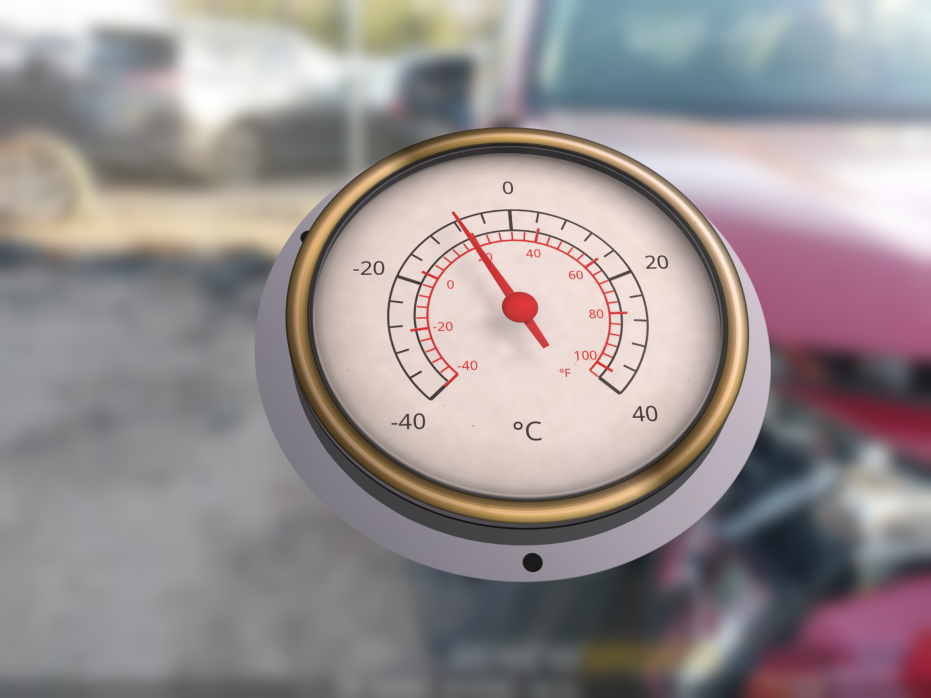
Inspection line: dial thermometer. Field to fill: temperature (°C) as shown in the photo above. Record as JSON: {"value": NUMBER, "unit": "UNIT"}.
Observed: {"value": -8, "unit": "°C"}
